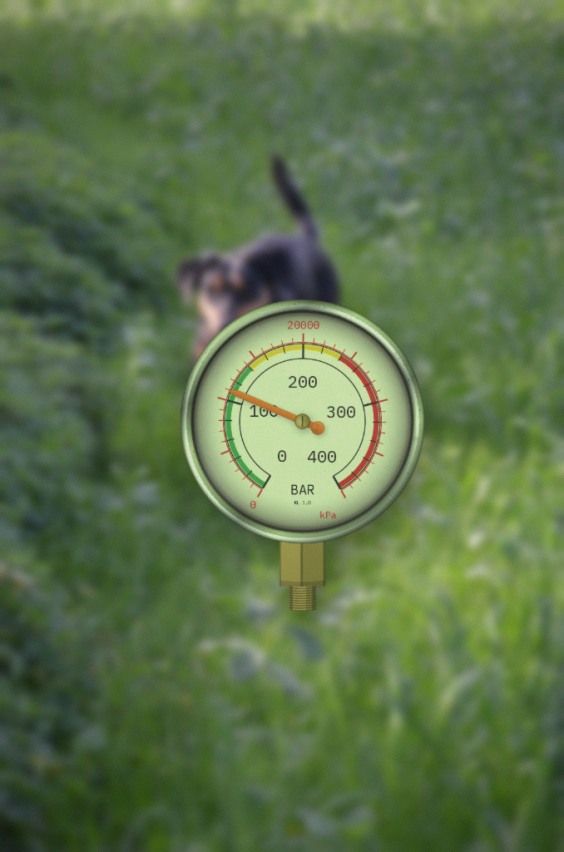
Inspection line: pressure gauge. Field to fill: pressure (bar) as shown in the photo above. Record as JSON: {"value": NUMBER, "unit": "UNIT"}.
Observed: {"value": 110, "unit": "bar"}
